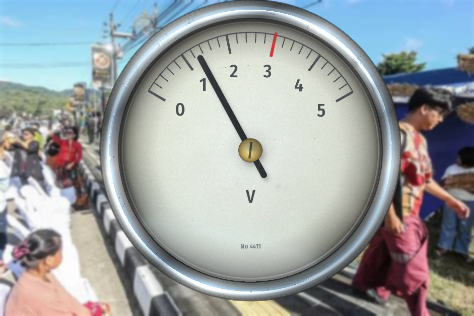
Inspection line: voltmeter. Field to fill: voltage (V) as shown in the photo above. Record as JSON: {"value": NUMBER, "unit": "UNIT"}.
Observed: {"value": 1.3, "unit": "V"}
